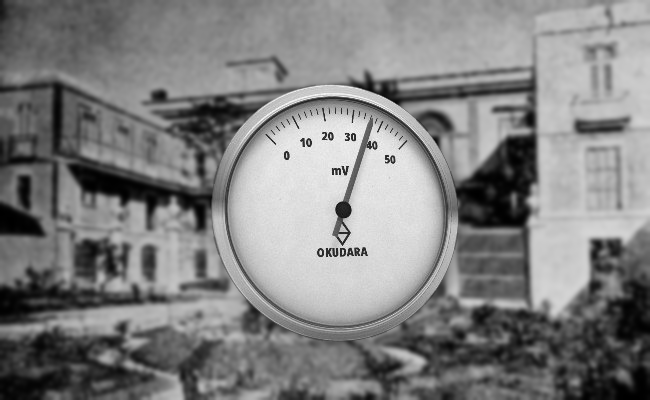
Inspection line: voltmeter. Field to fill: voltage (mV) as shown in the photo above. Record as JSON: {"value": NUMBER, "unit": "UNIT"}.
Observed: {"value": 36, "unit": "mV"}
